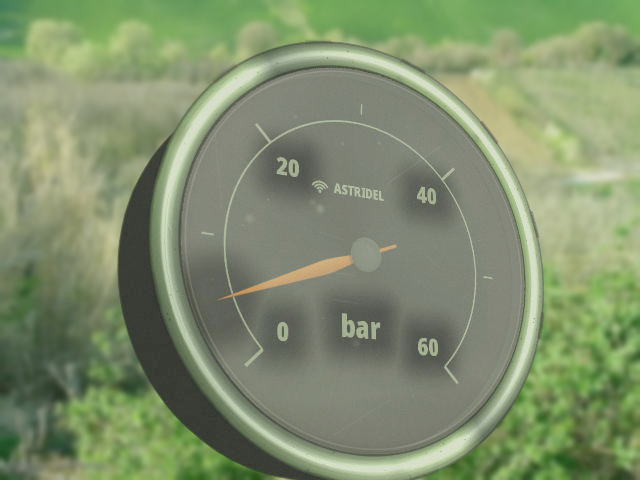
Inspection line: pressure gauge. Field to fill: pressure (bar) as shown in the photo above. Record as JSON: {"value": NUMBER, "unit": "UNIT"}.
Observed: {"value": 5, "unit": "bar"}
